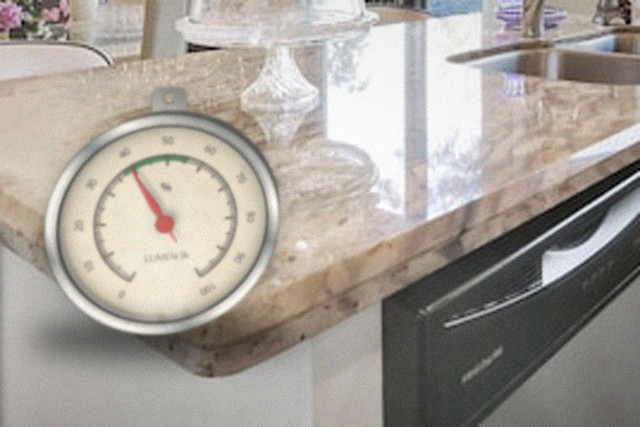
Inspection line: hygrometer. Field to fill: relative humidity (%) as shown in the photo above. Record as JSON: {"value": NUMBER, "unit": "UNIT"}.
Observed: {"value": 40, "unit": "%"}
